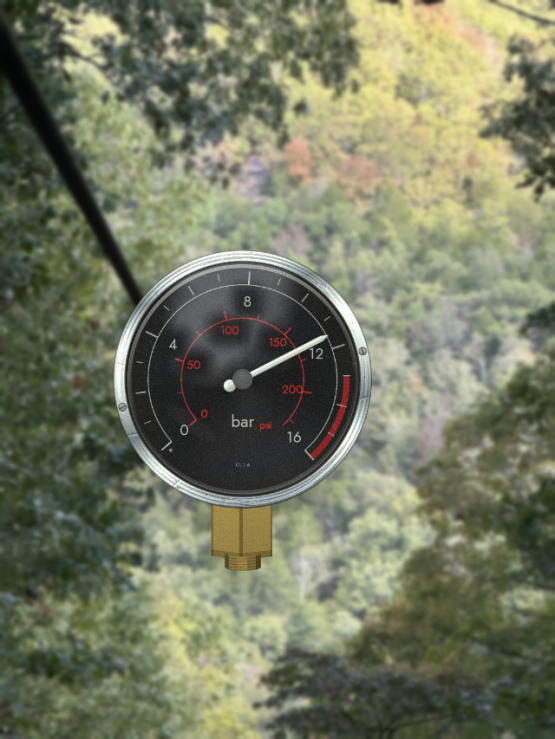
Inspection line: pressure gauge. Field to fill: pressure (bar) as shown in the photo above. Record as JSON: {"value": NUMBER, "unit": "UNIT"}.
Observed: {"value": 11.5, "unit": "bar"}
